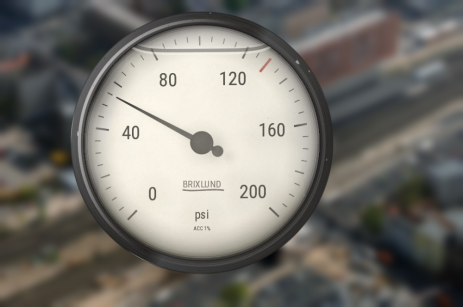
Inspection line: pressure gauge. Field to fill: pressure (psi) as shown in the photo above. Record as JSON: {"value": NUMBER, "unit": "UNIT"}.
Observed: {"value": 55, "unit": "psi"}
